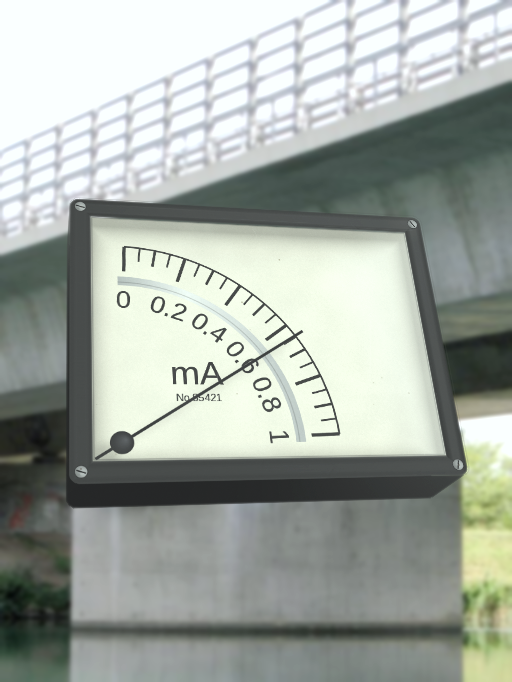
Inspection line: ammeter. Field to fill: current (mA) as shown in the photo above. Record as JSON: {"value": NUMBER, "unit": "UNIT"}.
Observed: {"value": 0.65, "unit": "mA"}
